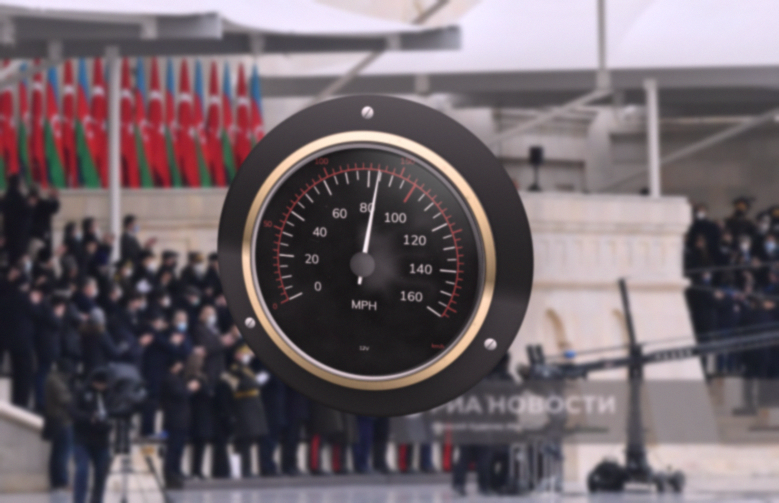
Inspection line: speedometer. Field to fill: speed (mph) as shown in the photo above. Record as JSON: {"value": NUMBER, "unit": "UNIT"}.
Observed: {"value": 85, "unit": "mph"}
